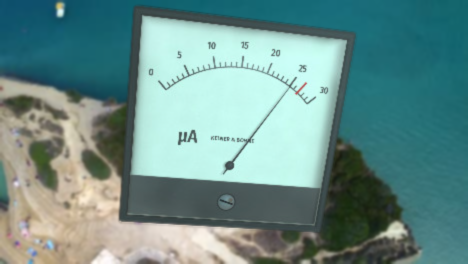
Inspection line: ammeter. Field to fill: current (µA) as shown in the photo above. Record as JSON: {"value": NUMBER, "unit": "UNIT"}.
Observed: {"value": 25, "unit": "µA"}
